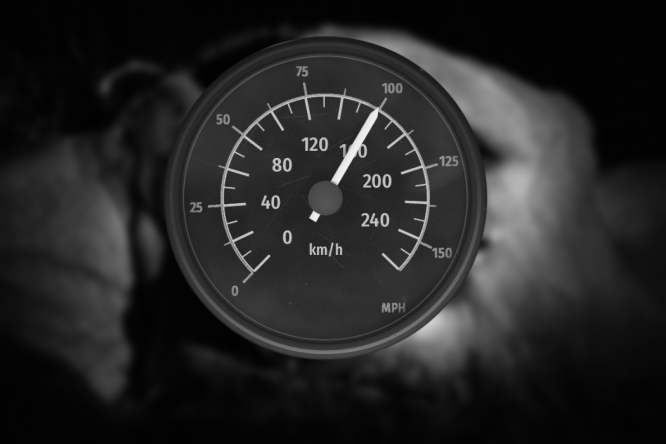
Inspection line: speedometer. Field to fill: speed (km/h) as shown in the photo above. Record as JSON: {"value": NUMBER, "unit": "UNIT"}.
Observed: {"value": 160, "unit": "km/h"}
